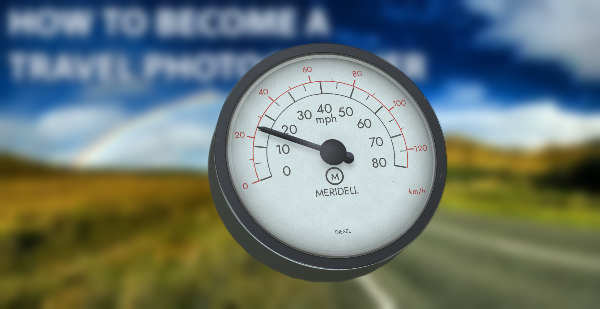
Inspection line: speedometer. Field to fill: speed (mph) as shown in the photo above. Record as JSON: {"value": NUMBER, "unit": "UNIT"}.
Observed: {"value": 15, "unit": "mph"}
